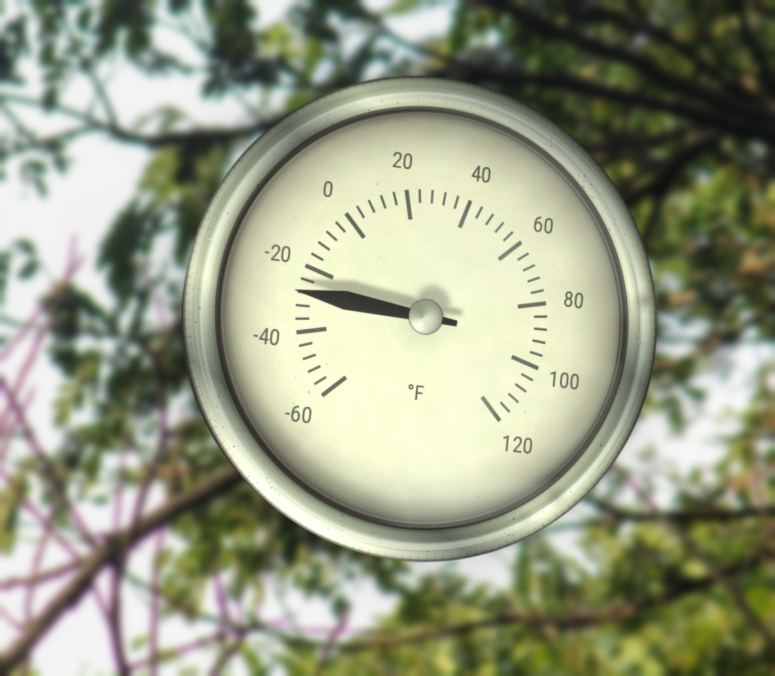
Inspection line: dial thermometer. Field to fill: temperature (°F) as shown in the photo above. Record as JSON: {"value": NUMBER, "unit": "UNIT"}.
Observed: {"value": -28, "unit": "°F"}
